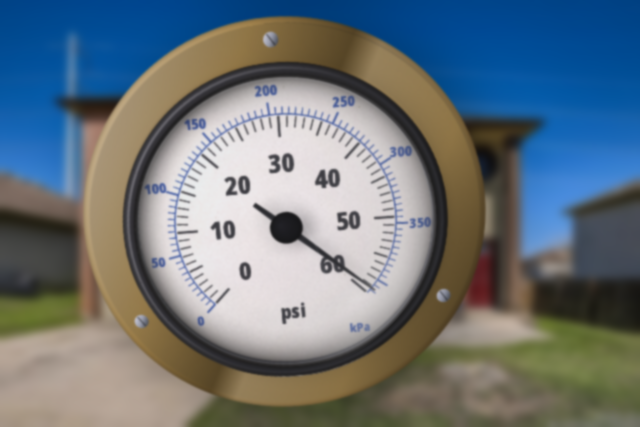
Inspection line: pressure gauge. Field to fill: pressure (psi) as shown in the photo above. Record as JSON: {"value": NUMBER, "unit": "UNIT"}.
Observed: {"value": 59, "unit": "psi"}
